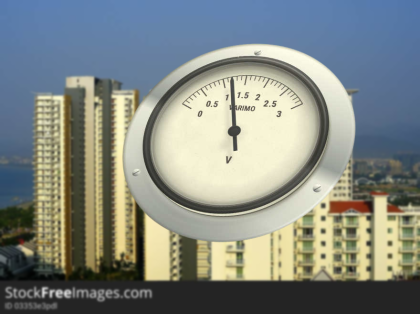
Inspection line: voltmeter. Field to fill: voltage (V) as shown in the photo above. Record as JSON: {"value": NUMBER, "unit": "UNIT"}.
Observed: {"value": 1.2, "unit": "V"}
